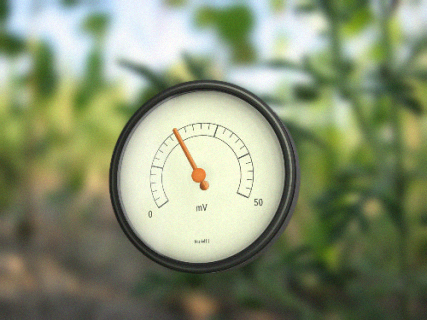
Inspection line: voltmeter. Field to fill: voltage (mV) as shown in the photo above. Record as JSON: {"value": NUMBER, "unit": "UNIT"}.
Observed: {"value": 20, "unit": "mV"}
